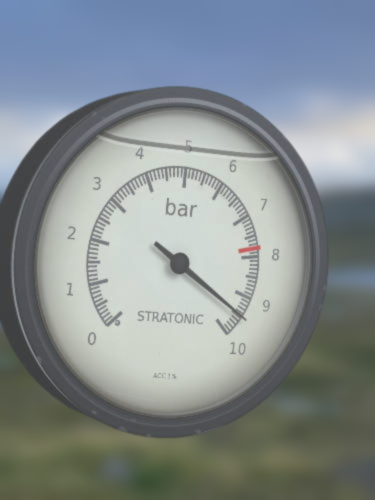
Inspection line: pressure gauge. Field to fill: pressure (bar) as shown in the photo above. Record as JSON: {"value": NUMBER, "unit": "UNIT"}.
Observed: {"value": 9.5, "unit": "bar"}
